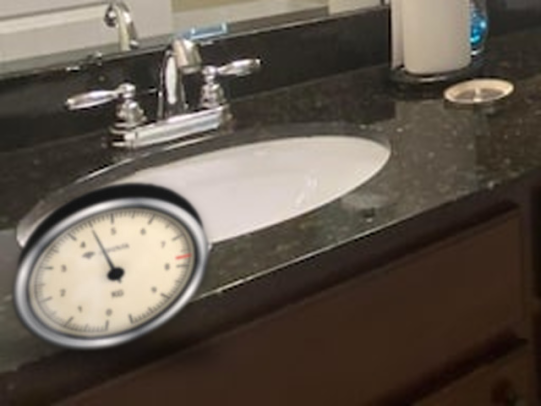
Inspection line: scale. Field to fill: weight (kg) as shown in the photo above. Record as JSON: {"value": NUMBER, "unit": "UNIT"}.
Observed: {"value": 4.5, "unit": "kg"}
